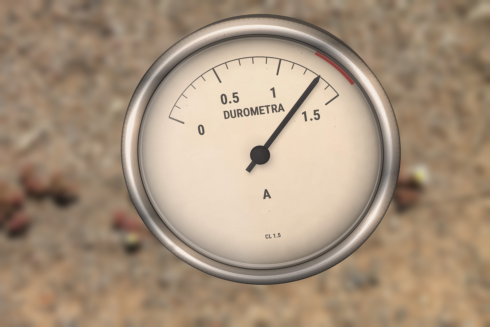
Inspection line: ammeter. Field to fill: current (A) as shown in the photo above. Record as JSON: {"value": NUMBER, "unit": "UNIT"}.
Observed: {"value": 1.3, "unit": "A"}
